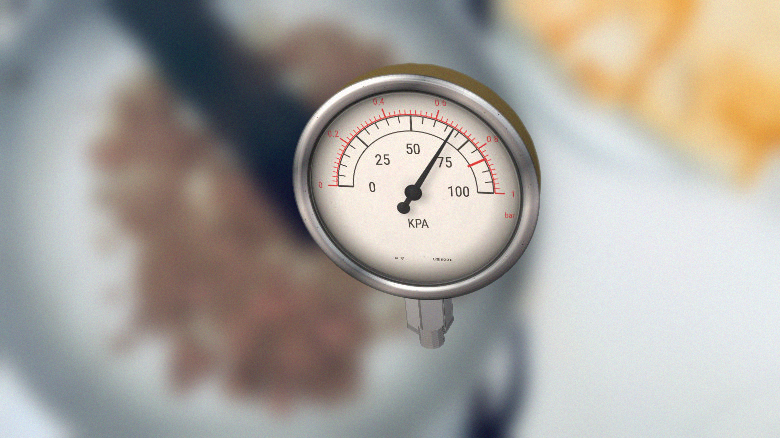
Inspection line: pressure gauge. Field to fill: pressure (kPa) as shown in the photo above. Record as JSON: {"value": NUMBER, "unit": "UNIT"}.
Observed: {"value": 67.5, "unit": "kPa"}
